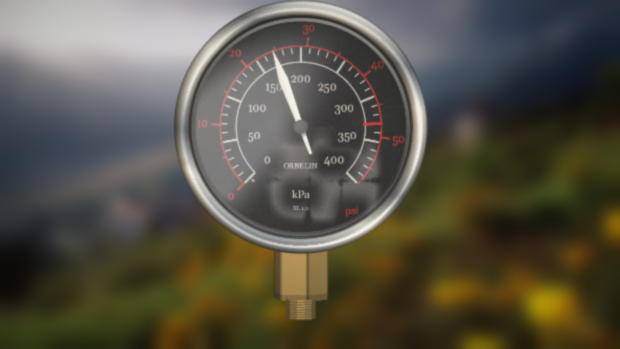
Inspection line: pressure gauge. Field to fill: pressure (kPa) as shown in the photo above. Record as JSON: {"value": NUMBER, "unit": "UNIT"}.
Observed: {"value": 170, "unit": "kPa"}
